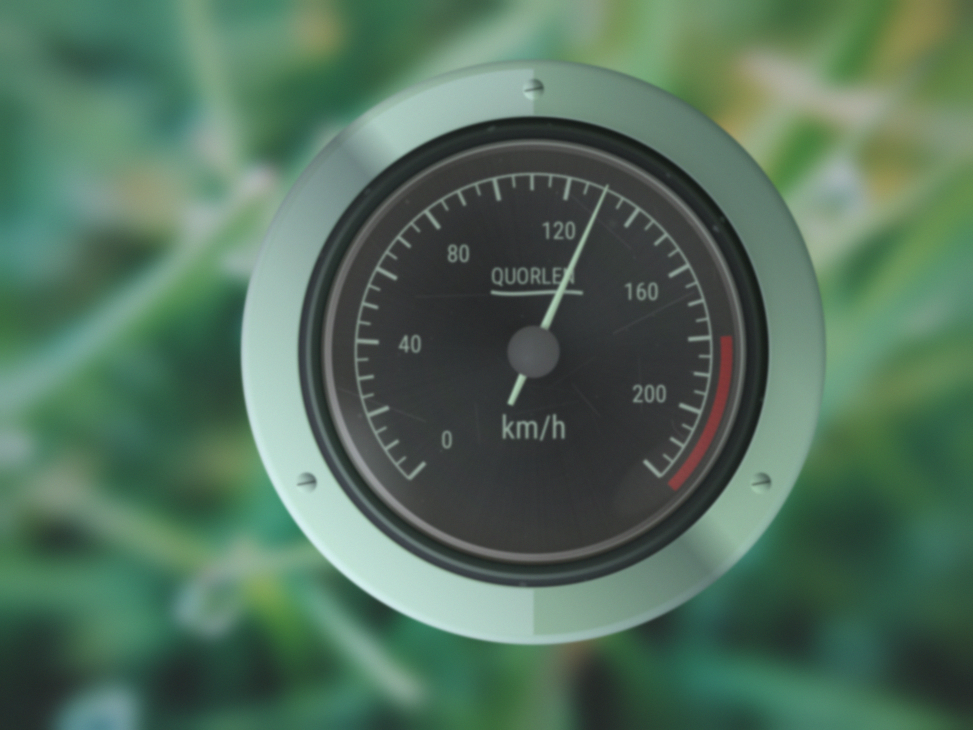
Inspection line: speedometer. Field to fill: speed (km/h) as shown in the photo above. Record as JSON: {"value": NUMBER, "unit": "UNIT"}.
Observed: {"value": 130, "unit": "km/h"}
